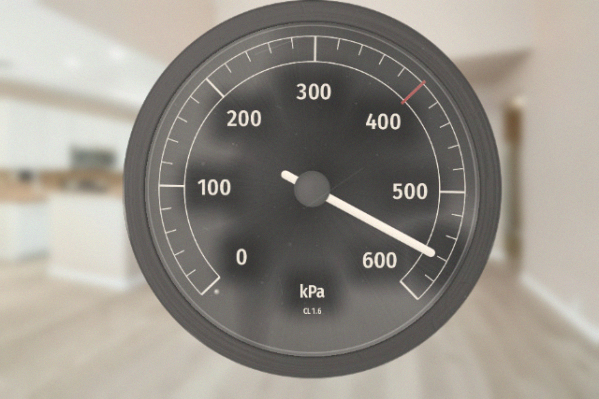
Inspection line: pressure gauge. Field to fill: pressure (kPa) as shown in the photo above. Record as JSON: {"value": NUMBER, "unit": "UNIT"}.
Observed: {"value": 560, "unit": "kPa"}
